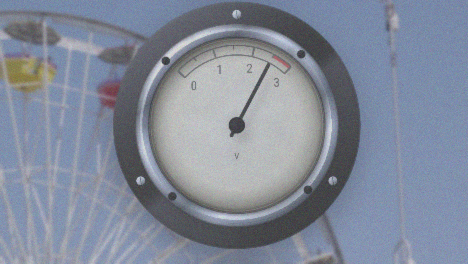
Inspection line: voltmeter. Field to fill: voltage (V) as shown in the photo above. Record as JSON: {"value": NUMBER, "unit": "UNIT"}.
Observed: {"value": 2.5, "unit": "V"}
